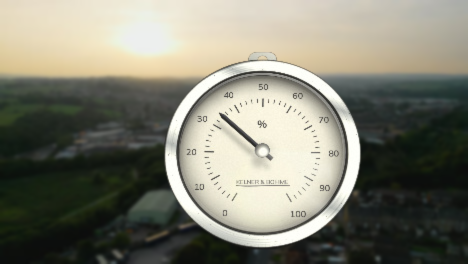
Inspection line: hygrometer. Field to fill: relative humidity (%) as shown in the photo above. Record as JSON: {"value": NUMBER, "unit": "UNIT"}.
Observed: {"value": 34, "unit": "%"}
